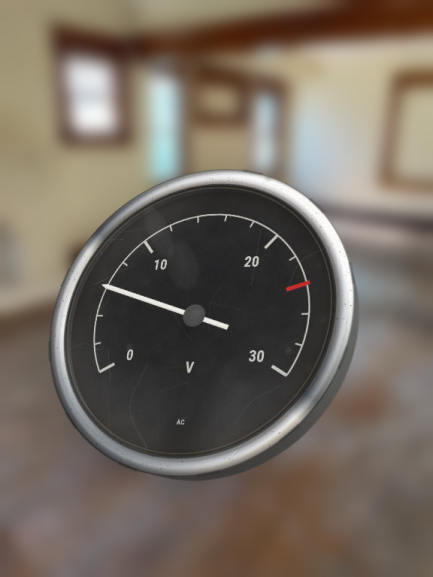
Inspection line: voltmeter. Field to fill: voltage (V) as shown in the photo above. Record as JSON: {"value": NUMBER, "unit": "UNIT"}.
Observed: {"value": 6, "unit": "V"}
